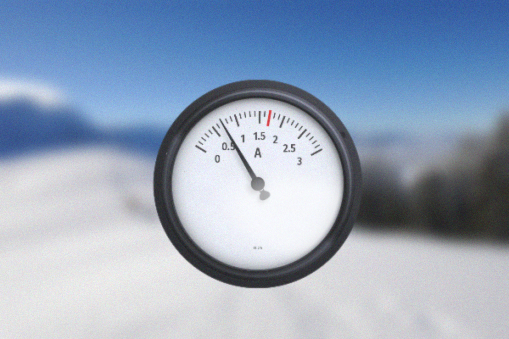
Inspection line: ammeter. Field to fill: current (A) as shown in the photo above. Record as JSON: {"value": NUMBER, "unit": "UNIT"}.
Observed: {"value": 0.7, "unit": "A"}
